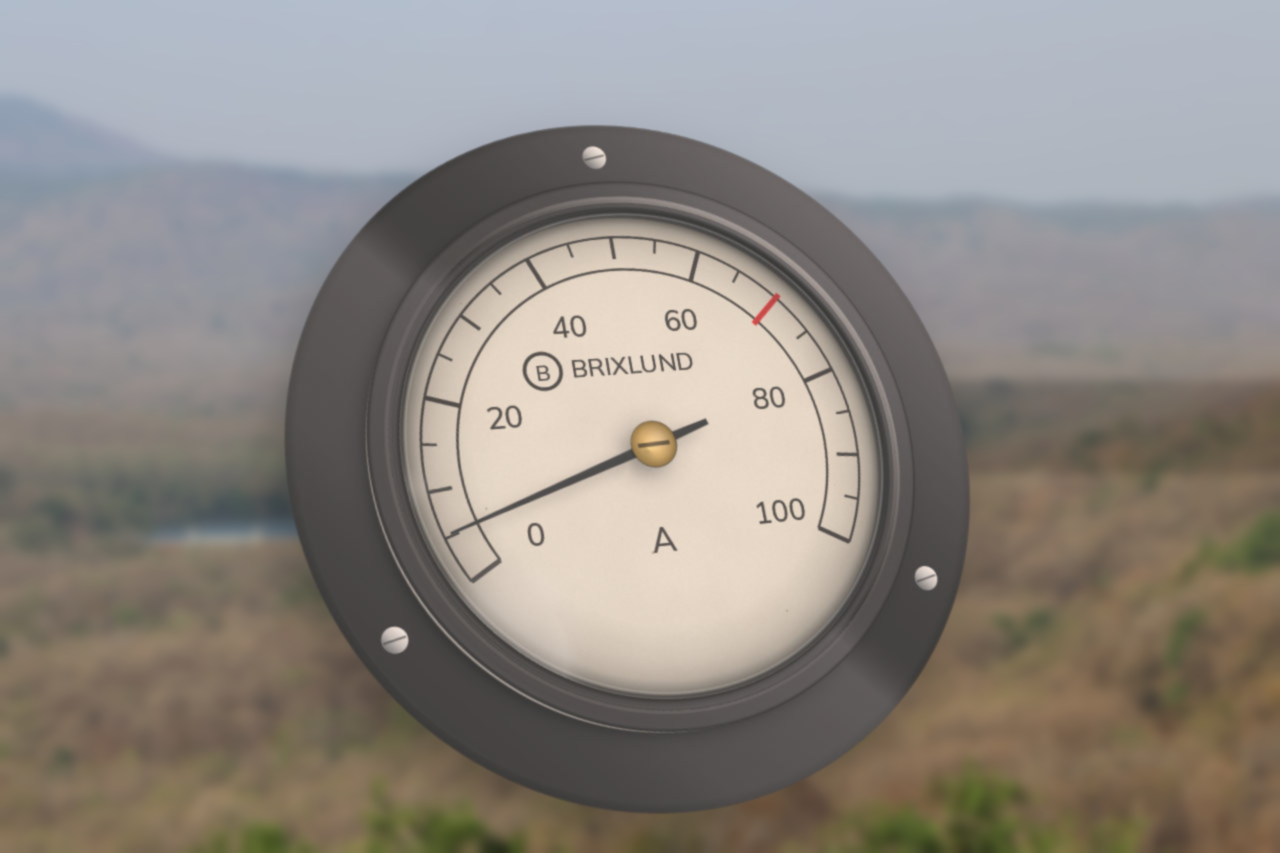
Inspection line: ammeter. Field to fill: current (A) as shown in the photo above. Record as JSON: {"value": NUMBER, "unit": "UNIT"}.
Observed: {"value": 5, "unit": "A"}
